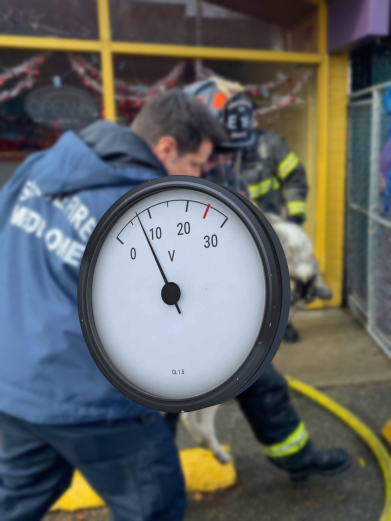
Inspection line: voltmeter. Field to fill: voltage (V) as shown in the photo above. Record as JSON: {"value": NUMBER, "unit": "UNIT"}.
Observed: {"value": 7.5, "unit": "V"}
